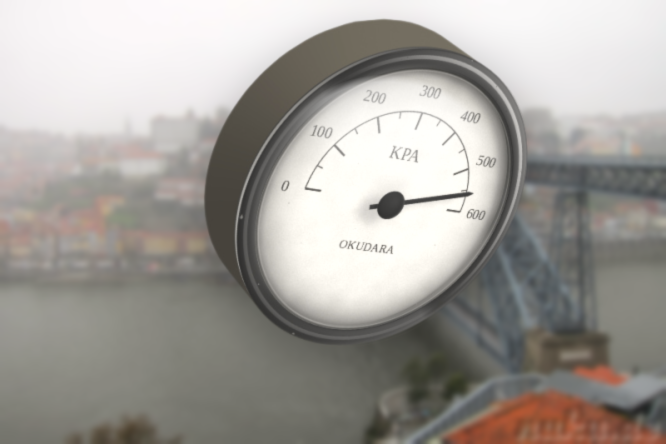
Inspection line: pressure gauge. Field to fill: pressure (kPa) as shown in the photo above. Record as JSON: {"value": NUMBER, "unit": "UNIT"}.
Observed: {"value": 550, "unit": "kPa"}
